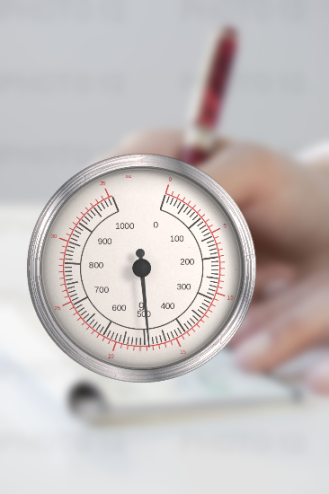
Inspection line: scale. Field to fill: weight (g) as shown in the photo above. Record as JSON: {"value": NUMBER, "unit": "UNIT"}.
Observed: {"value": 490, "unit": "g"}
